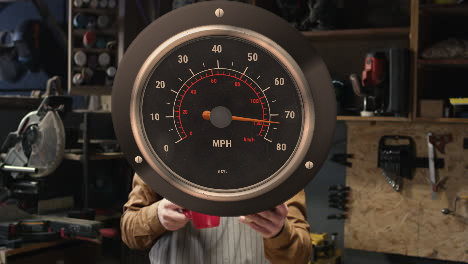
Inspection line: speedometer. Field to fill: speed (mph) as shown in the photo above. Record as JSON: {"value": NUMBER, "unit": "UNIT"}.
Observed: {"value": 72.5, "unit": "mph"}
